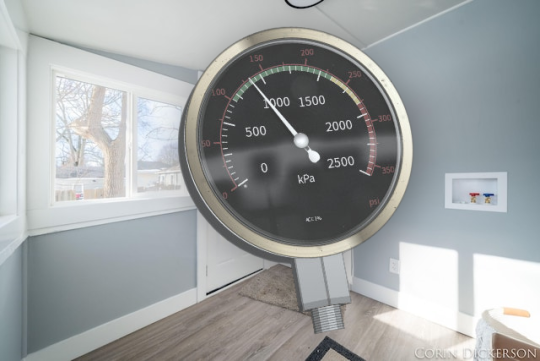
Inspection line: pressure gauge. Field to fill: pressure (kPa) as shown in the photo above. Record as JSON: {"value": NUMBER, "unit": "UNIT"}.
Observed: {"value": 900, "unit": "kPa"}
